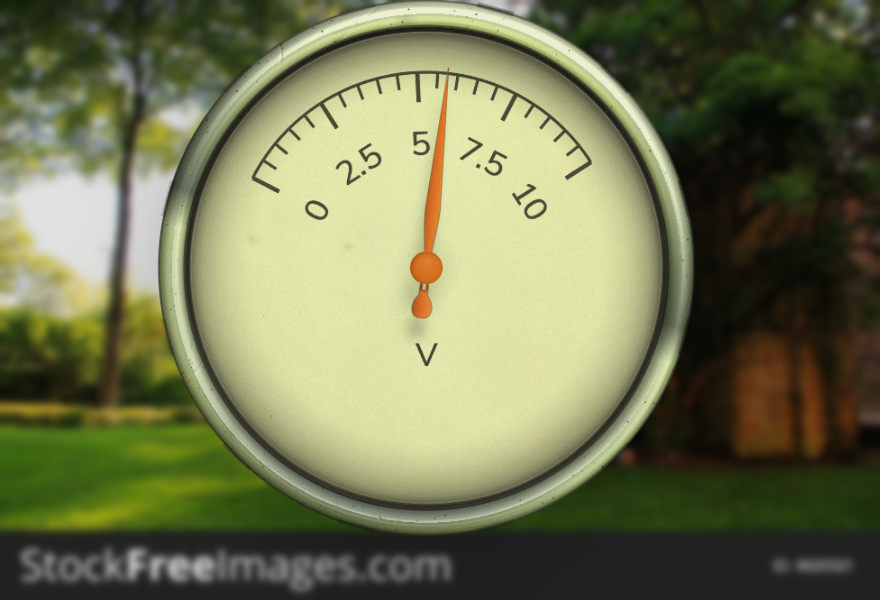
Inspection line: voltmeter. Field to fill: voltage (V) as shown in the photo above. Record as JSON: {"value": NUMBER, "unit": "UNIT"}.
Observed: {"value": 5.75, "unit": "V"}
